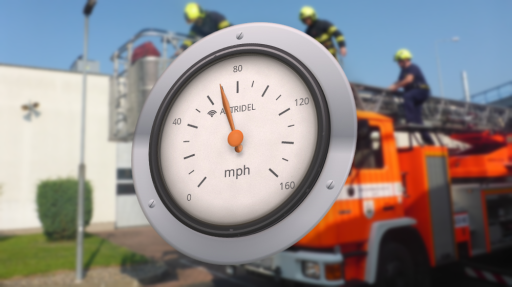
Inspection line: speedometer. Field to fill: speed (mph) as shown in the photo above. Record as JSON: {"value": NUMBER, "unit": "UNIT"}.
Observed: {"value": 70, "unit": "mph"}
